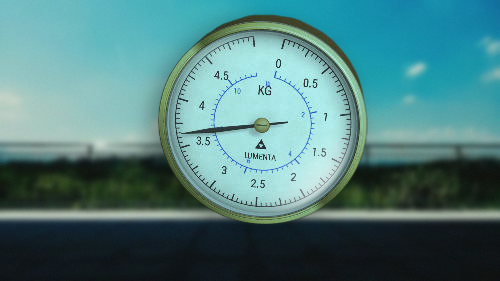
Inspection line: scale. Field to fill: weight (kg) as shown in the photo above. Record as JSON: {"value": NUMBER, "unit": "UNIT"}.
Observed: {"value": 3.65, "unit": "kg"}
